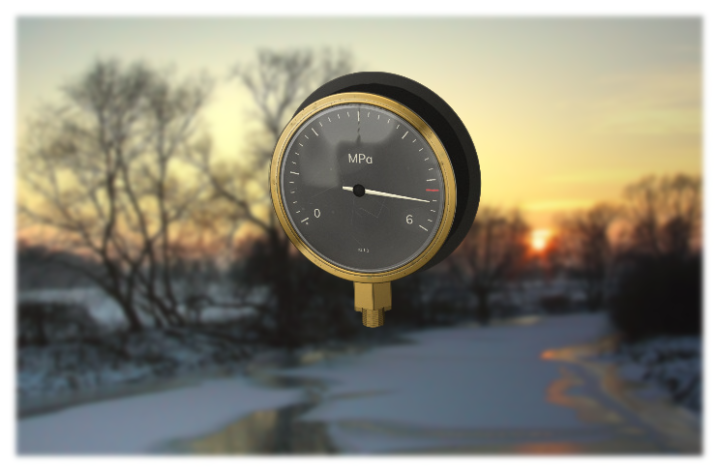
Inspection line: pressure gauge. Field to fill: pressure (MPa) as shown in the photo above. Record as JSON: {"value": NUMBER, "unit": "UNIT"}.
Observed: {"value": 5.4, "unit": "MPa"}
